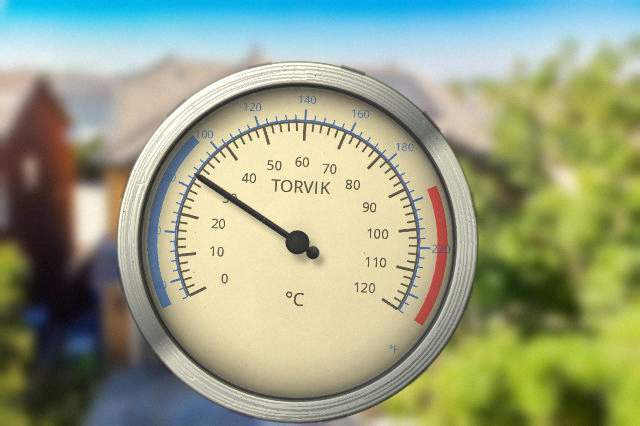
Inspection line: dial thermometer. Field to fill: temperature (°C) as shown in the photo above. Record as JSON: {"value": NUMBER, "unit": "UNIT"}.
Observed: {"value": 30, "unit": "°C"}
